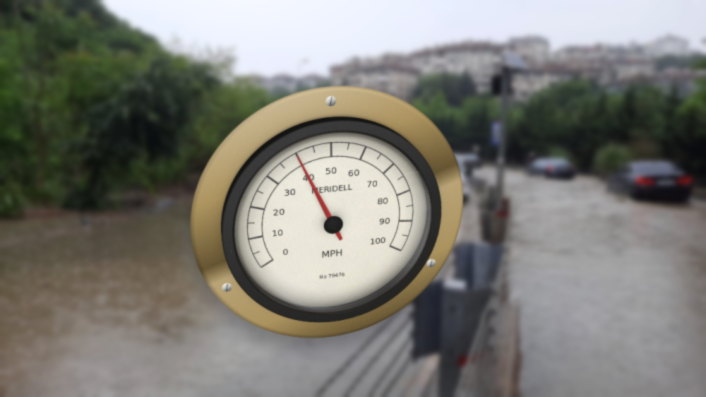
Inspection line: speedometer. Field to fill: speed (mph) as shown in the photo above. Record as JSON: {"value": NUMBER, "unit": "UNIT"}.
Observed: {"value": 40, "unit": "mph"}
